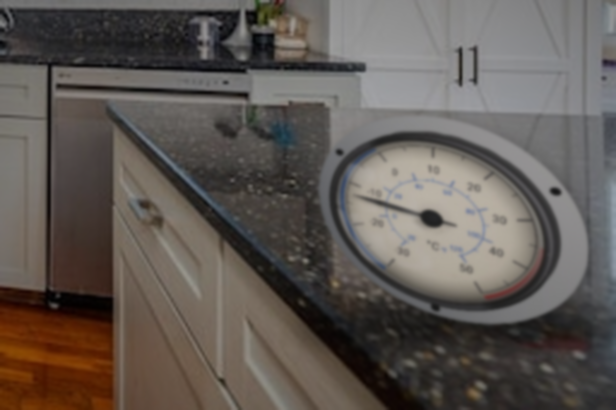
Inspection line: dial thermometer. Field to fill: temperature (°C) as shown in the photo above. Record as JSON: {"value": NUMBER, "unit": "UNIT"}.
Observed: {"value": -12.5, "unit": "°C"}
